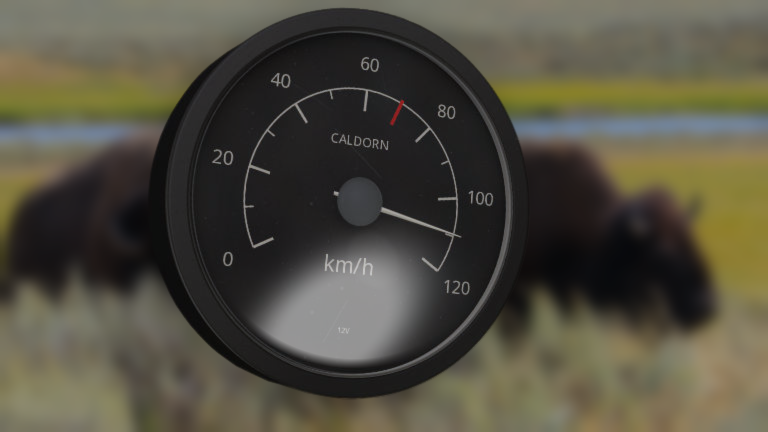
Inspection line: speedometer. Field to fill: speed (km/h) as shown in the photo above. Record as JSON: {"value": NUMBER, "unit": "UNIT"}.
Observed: {"value": 110, "unit": "km/h"}
